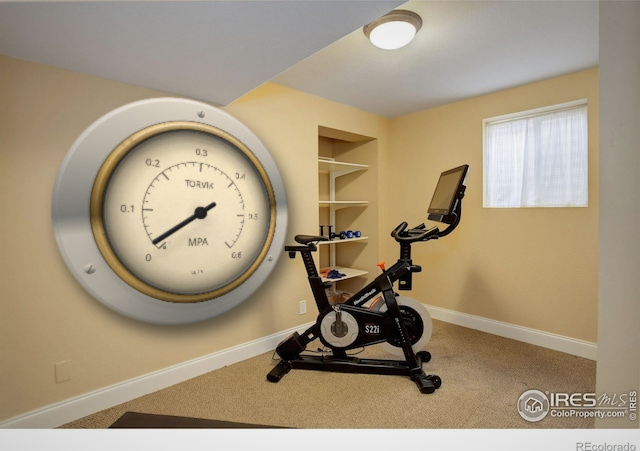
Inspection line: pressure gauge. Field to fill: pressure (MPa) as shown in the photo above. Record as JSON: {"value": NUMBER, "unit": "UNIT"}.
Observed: {"value": 0.02, "unit": "MPa"}
